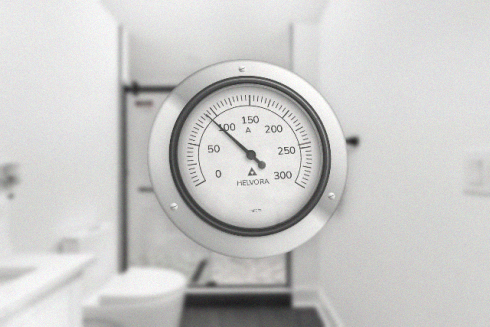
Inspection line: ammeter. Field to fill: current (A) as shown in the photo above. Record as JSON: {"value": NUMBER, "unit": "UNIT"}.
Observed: {"value": 90, "unit": "A"}
